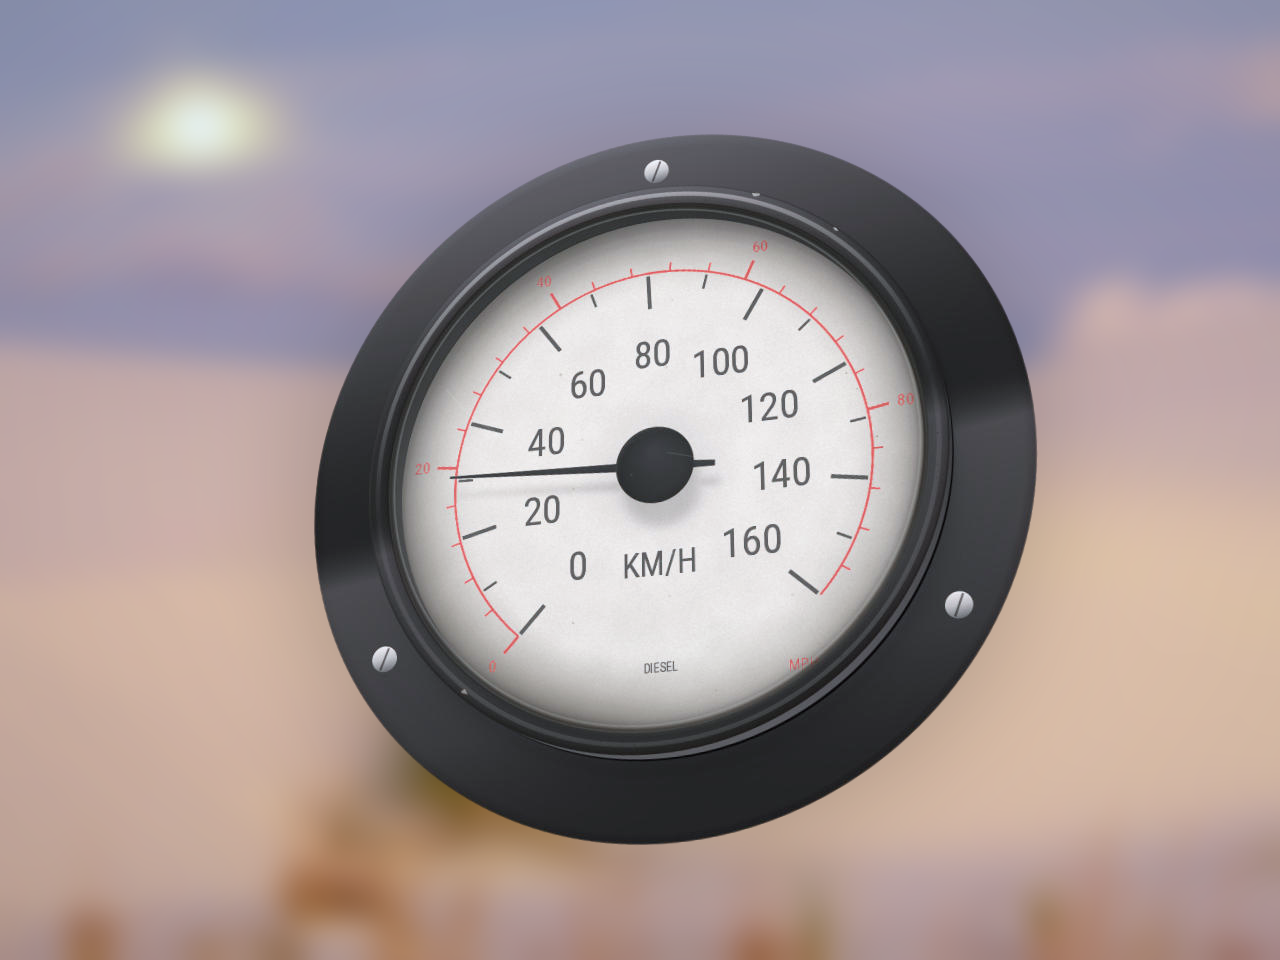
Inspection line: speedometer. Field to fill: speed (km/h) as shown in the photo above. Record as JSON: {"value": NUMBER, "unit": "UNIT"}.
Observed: {"value": 30, "unit": "km/h"}
